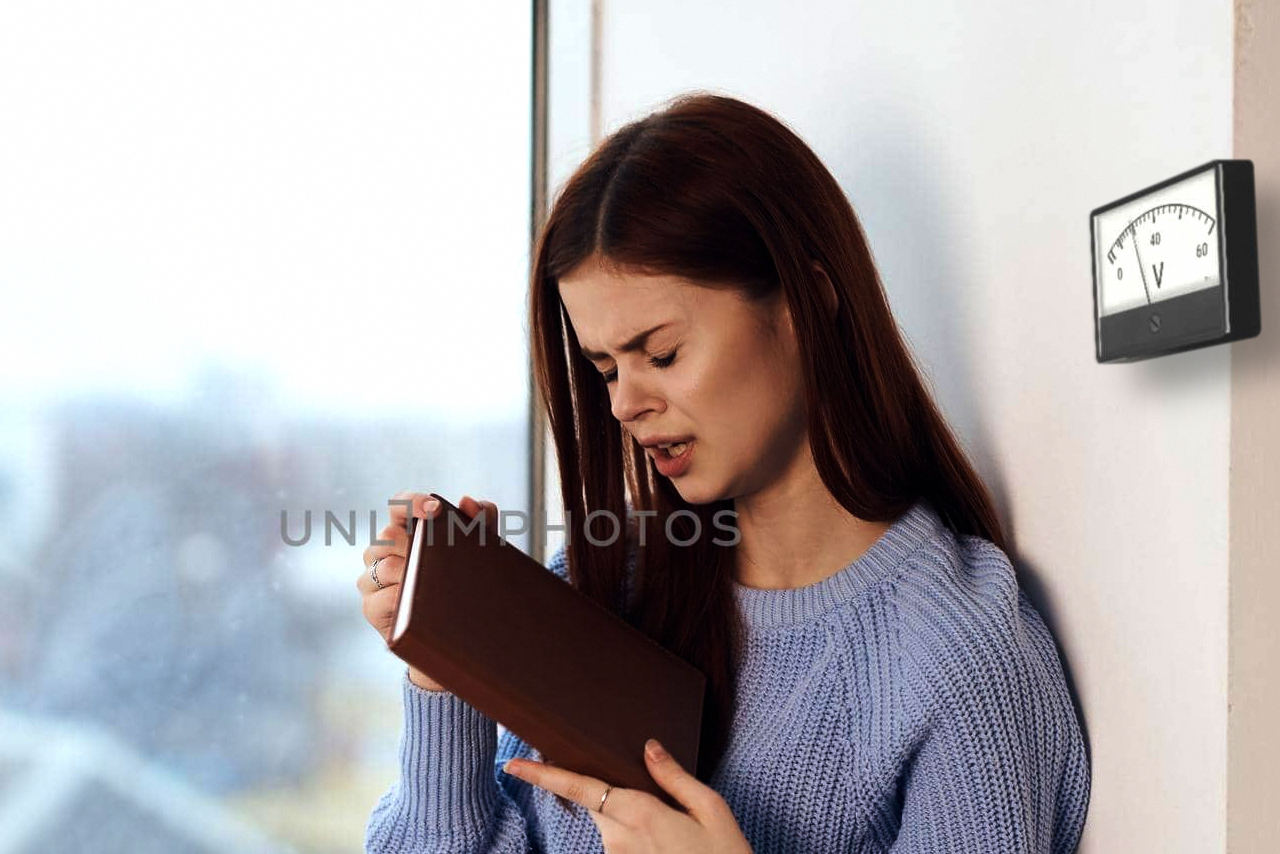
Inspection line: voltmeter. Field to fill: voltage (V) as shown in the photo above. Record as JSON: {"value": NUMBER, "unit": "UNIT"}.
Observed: {"value": 30, "unit": "V"}
